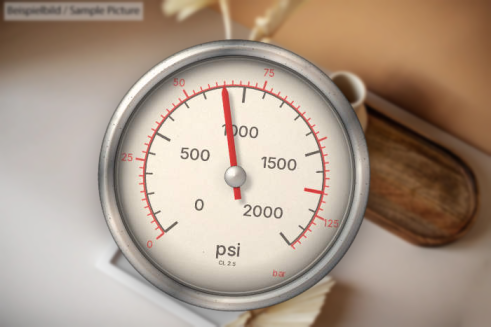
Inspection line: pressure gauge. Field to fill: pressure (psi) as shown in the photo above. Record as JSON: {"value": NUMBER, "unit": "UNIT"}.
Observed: {"value": 900, "unit": "psi"}
